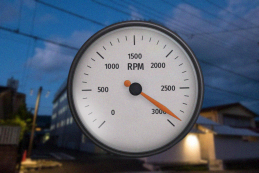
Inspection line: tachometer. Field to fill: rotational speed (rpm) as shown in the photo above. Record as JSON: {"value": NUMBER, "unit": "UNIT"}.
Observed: {"value": 2900, "unit": "rpm"}
